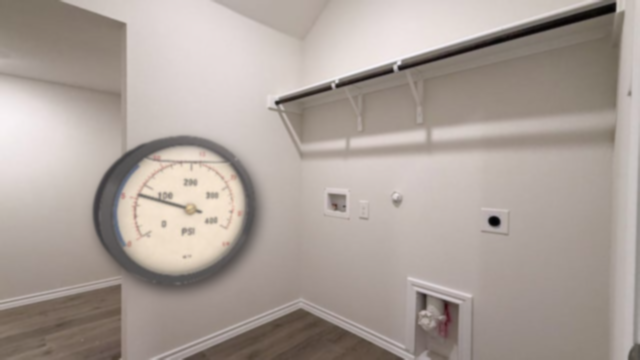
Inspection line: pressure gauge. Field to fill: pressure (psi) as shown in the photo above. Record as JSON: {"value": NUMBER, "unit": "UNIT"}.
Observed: {"value": 80, "unit": "psi"}
